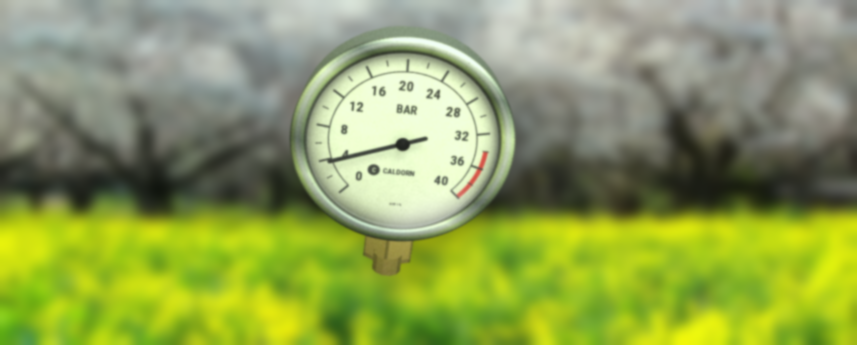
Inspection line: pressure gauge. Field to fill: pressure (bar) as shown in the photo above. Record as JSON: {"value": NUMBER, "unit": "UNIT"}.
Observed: {"value": 4, "unit": "bar"}
